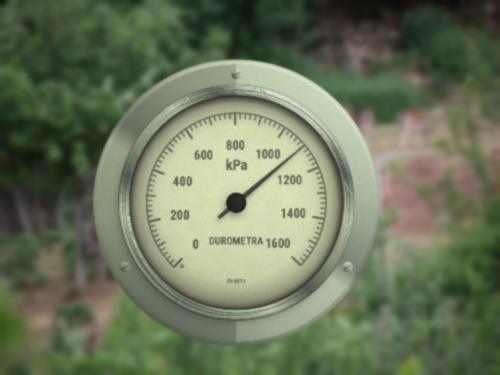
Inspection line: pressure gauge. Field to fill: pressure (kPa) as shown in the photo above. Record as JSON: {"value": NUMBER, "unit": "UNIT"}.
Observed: {"value": 1100, "unit": "kPa"}
